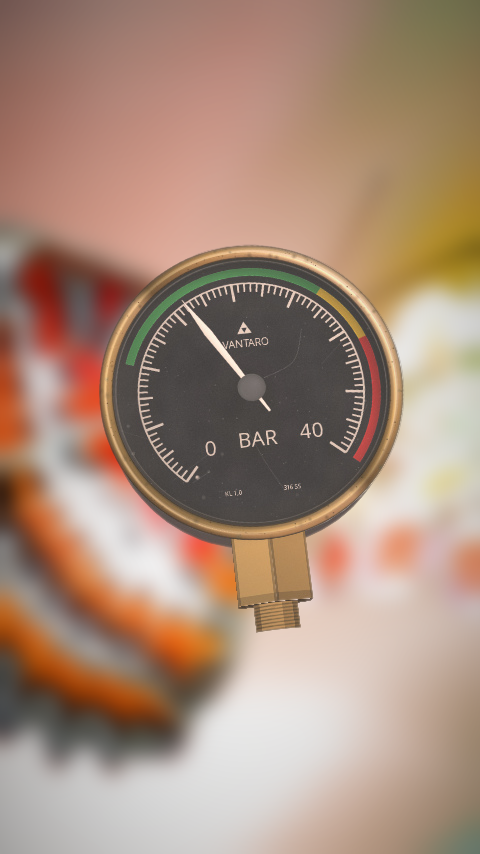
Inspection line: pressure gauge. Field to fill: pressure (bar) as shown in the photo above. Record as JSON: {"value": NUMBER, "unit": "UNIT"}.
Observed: {"value": 16, "unit": "bar"}
